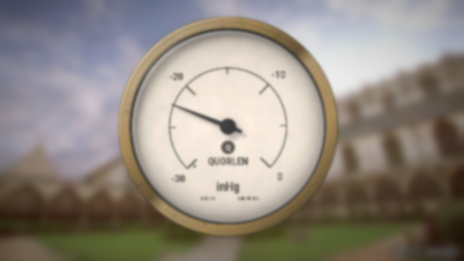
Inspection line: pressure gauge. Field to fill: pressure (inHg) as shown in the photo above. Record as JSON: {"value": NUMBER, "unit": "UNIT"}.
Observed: {"value": -22.5, "unit": "inHg"}
